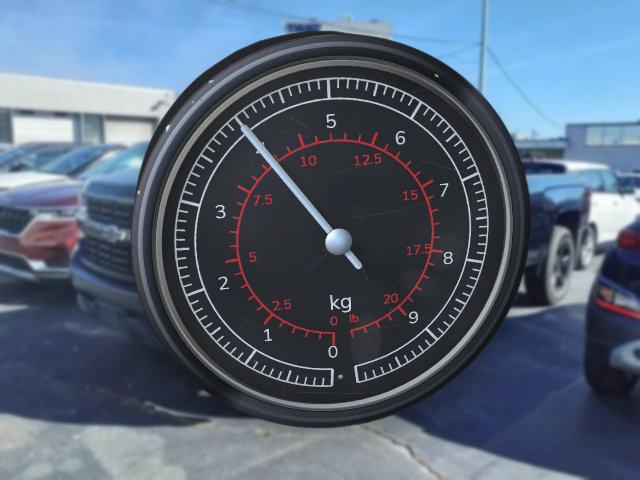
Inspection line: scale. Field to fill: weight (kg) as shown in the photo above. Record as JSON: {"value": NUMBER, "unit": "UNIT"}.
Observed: {"value": 4, "unit": "kg"}
